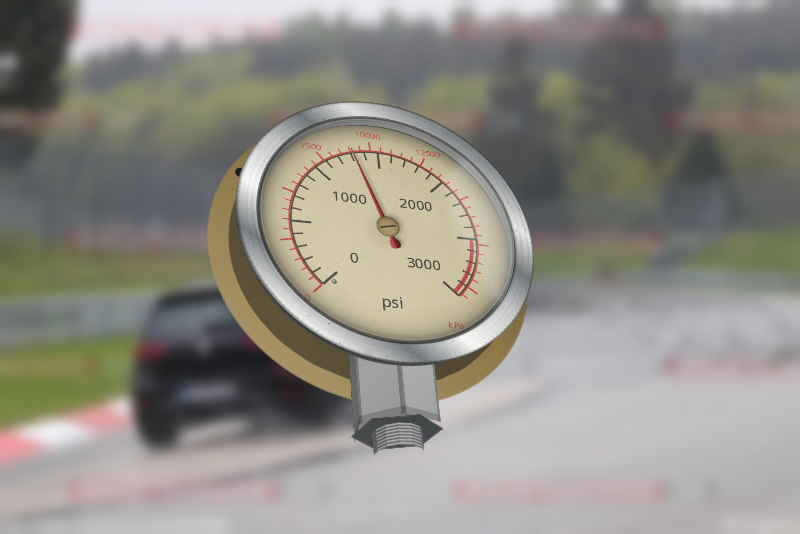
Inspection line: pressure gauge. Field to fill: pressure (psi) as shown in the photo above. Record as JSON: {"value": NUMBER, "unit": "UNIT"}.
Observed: {"value": 1300, "unit": "psi"}
